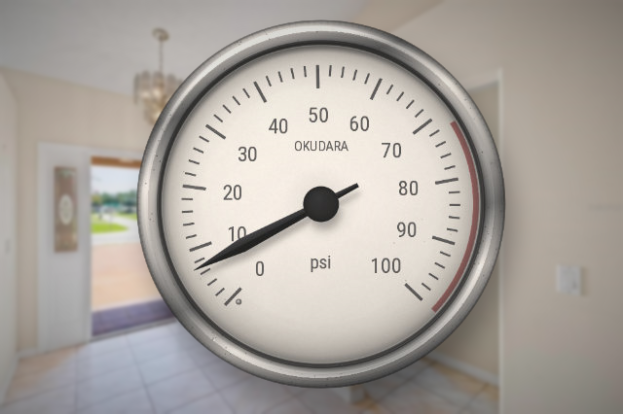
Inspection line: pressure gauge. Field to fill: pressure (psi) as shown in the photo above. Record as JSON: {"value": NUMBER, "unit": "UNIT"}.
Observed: {"value": 7, "unit": "psi"}
